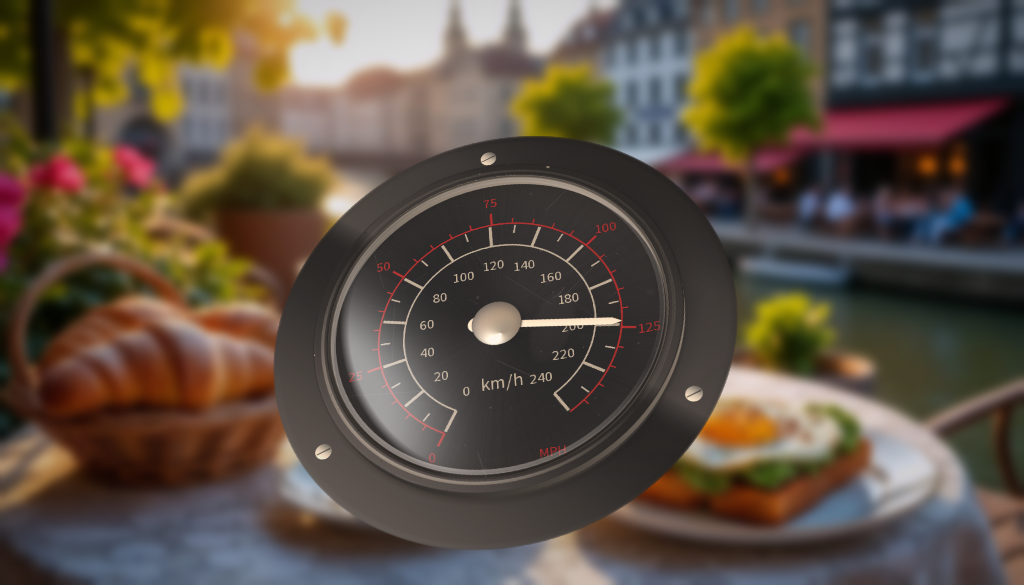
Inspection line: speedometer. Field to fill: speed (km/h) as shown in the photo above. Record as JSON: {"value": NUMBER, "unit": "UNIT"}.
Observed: {"value": 200, "unit": "km/h"}
